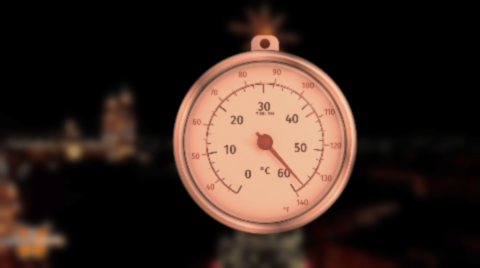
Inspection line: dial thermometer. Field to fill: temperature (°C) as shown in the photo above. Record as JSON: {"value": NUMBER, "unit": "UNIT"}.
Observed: {"value": 58, "unit": "°C"}
